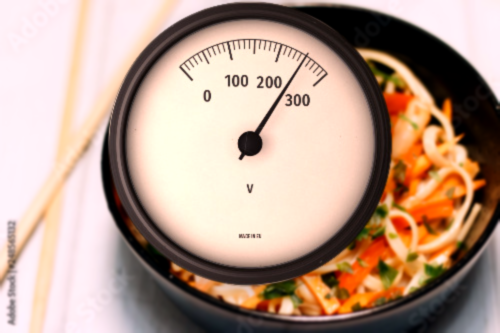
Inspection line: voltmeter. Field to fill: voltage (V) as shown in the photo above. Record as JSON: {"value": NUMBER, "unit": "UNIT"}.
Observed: {"value": 250, "unit": "V"}
